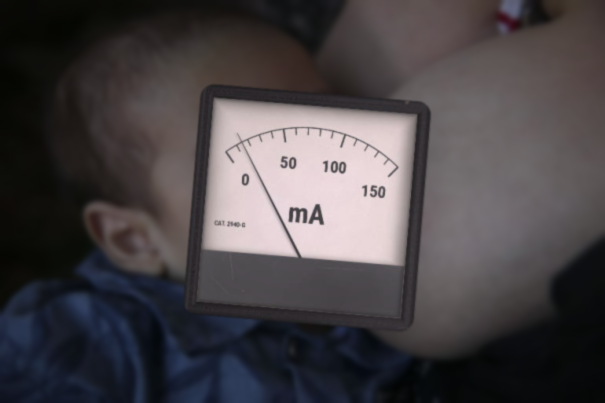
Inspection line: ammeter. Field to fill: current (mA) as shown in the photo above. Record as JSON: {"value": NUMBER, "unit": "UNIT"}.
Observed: {"value": 15, "unit": "mA"}
